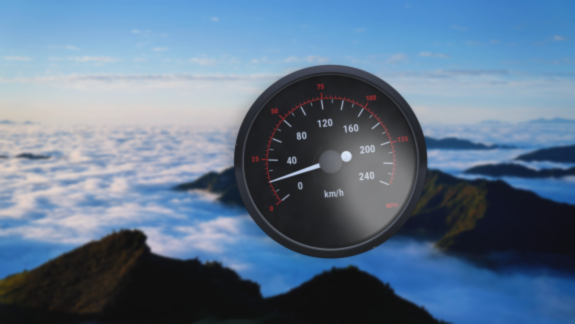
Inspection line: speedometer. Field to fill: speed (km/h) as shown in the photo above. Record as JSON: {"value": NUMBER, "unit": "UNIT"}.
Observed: {"value": 20, "unit": "km/h"}
